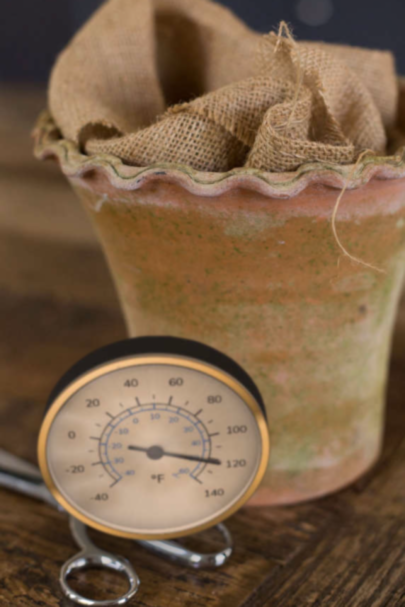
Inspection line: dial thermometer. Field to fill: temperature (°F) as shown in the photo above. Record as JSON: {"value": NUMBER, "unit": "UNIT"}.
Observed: {"value": 120, "unit": "°F"}
